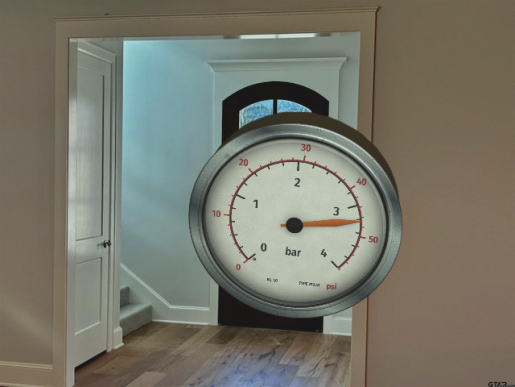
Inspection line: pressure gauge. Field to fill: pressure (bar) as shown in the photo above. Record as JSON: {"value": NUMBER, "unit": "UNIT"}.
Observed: {"value": 3.2, "unit": "bar"}
